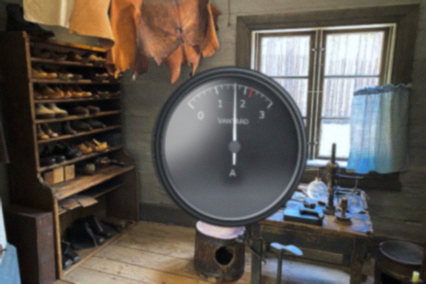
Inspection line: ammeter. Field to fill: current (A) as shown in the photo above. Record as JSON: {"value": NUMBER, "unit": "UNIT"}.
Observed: {"value": 1.6, "unit": "A"}
